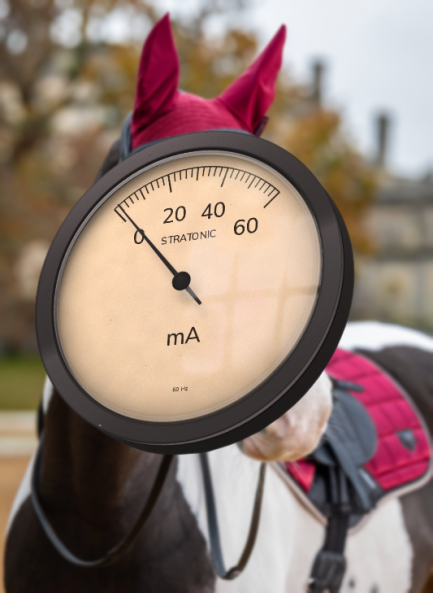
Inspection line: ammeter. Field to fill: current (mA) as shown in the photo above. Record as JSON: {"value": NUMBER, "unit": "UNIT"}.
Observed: {"value": 2, "unit": "mA"}
